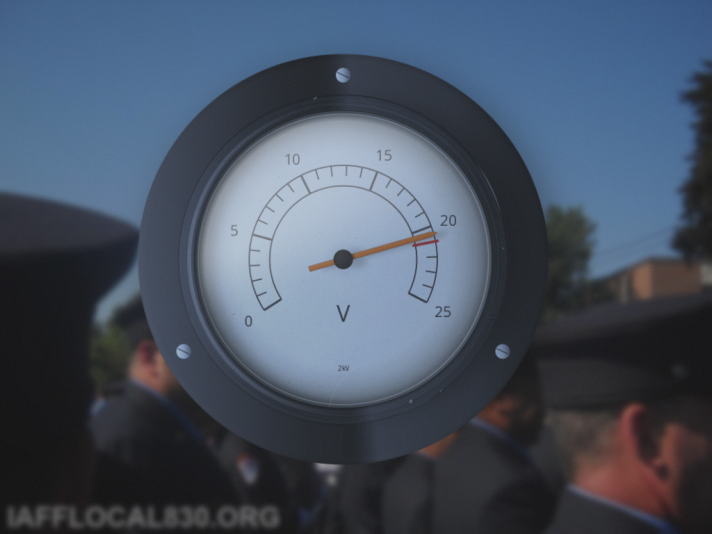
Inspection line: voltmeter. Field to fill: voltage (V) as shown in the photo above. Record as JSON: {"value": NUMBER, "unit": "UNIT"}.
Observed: {"value": 20.5, "unit": "V"}
